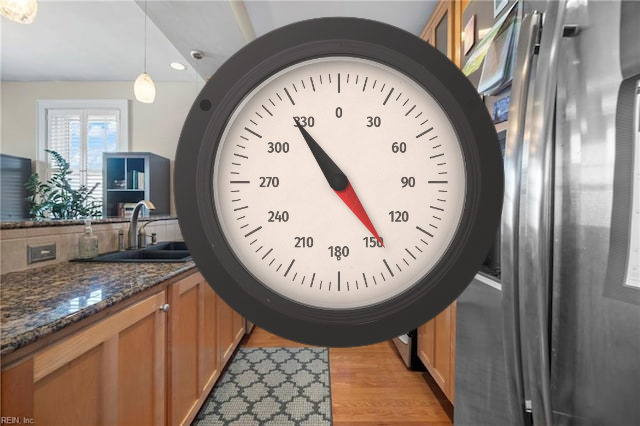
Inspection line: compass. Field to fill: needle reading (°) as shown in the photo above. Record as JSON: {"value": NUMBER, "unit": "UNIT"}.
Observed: {"value": 145, "unit": "°"}
